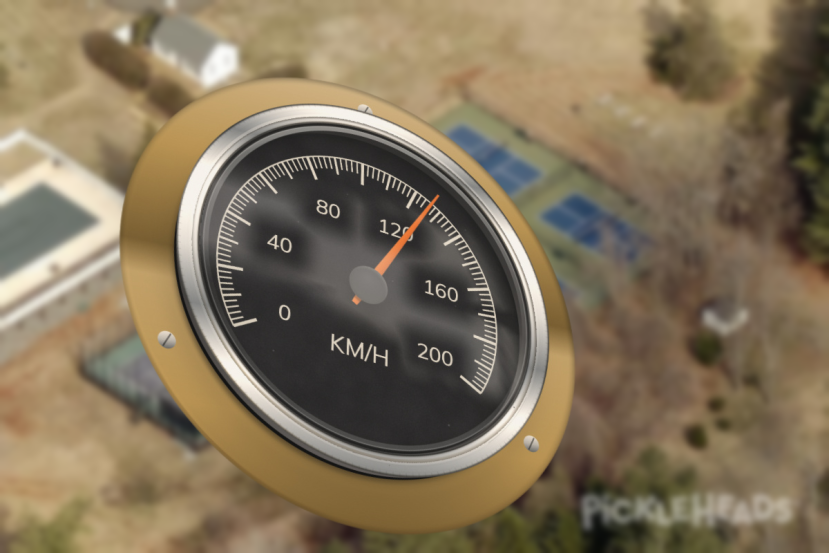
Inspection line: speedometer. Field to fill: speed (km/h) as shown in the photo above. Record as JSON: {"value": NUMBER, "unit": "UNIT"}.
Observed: {"value": 126, "unit": "km/h"}
